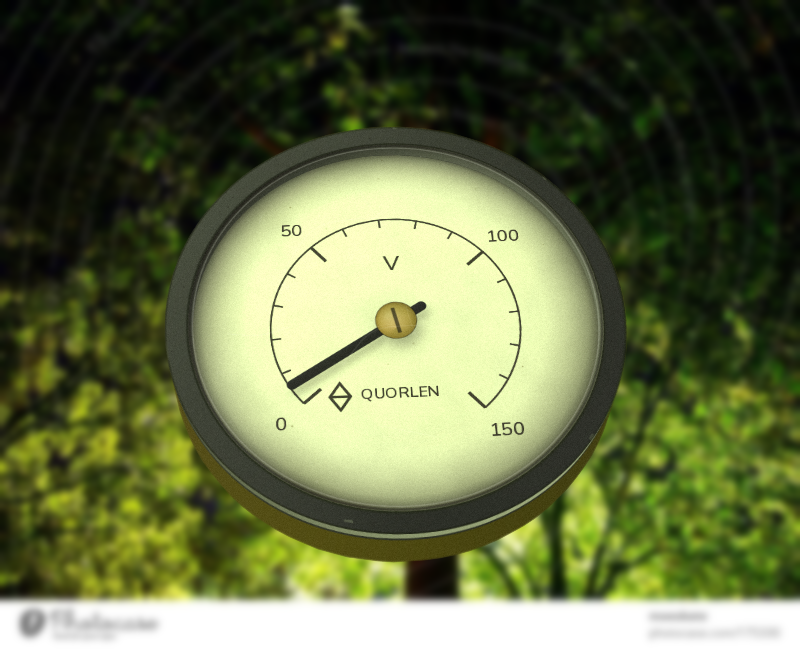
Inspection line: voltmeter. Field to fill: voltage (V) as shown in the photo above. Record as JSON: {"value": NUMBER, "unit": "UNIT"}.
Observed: {"value": 5, "unit": "V"}
